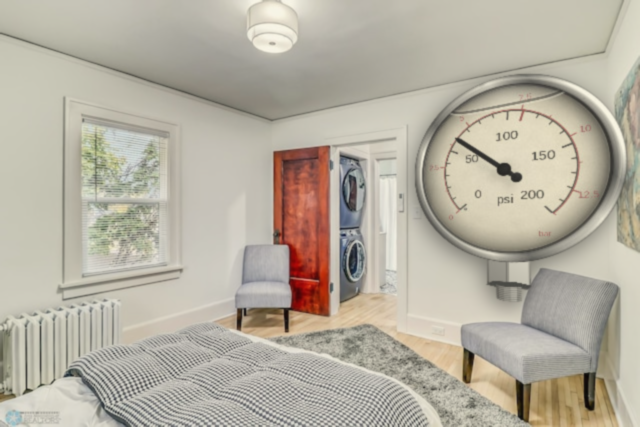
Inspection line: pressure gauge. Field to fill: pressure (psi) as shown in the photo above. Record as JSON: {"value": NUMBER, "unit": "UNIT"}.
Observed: {"value": 60, "unit": "psi"}
